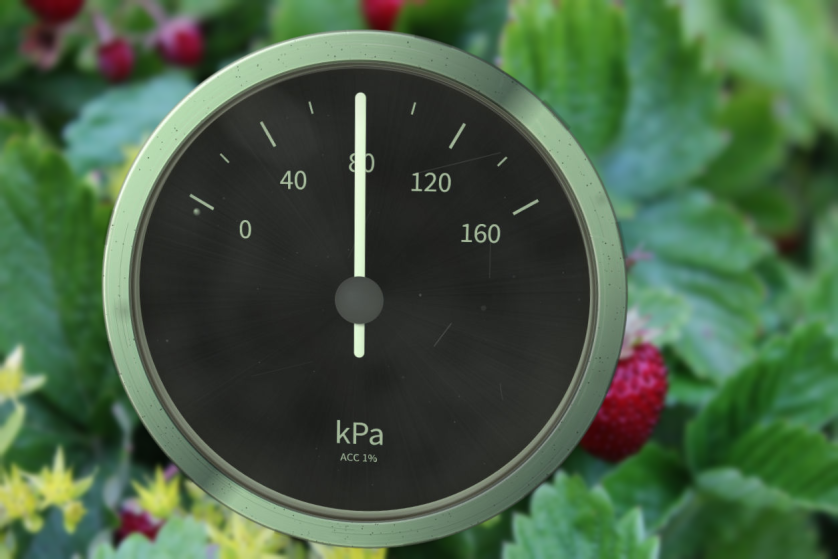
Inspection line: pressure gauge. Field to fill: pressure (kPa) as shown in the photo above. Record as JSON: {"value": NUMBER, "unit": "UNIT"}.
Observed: {"value": 80, "unit": "kPa"}
